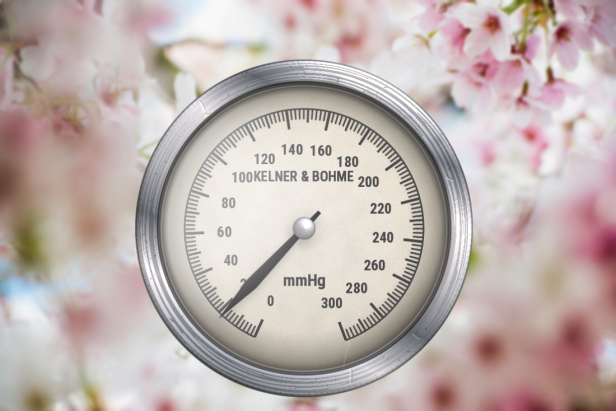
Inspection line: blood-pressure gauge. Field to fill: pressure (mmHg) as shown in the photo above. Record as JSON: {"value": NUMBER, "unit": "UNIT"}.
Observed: {"value": 18, "unit": "mmHg"}
